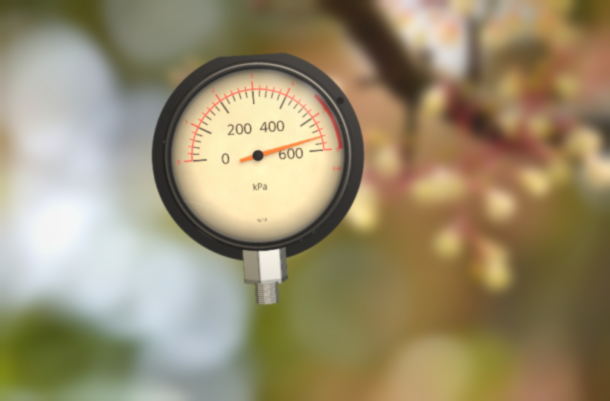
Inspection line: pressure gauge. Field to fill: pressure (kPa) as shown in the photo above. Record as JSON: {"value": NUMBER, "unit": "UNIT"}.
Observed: {"value": 560, "unit": "kPa"}
